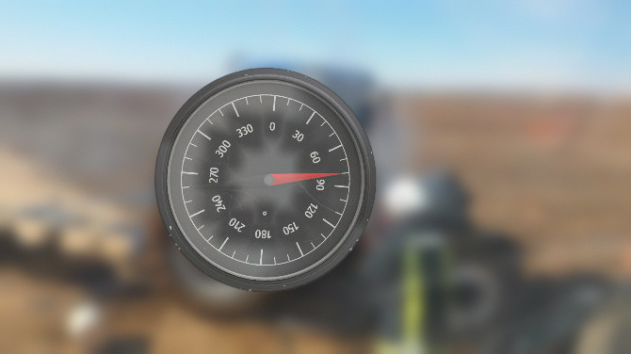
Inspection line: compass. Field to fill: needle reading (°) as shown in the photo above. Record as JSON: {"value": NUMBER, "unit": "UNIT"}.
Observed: {"value": 80, "unit": "°"}
